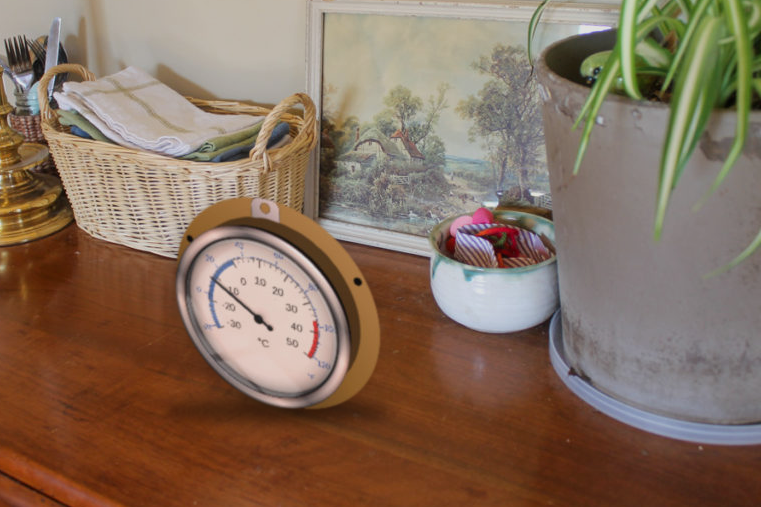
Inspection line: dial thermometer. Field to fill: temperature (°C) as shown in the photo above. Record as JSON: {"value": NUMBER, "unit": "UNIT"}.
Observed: {"value": -10, "unit": "°C"}
